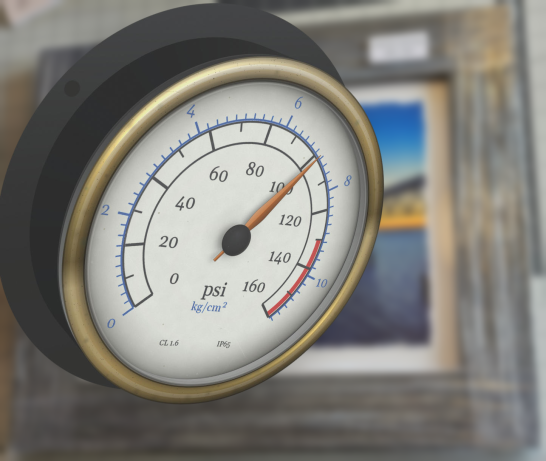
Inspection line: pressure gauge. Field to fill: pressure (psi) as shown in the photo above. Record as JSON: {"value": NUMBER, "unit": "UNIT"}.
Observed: {"value": 100, "unit": "psi"}
